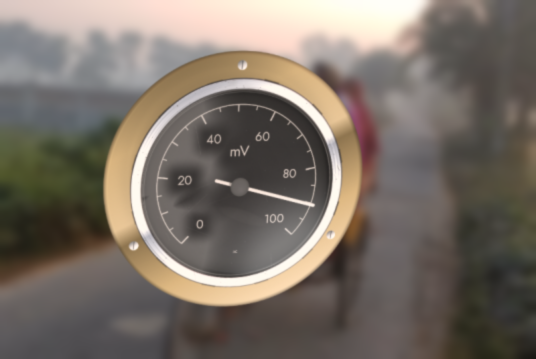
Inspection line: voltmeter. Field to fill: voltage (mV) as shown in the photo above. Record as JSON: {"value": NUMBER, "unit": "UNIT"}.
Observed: {"value": 90, "unit": "mV"}
